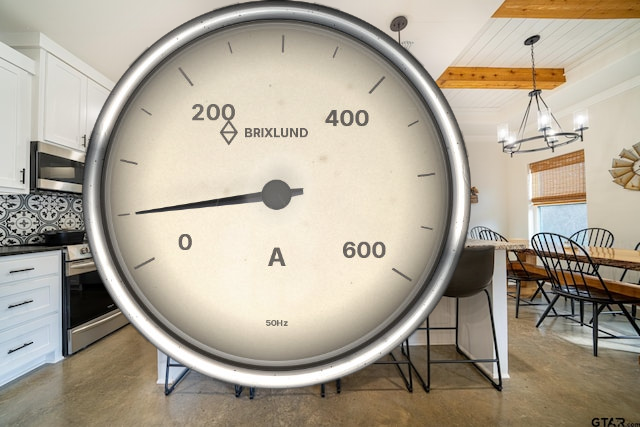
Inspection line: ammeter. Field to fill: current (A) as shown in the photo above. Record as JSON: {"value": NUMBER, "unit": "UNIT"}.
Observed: {"value": 50, "unit": "A"}
